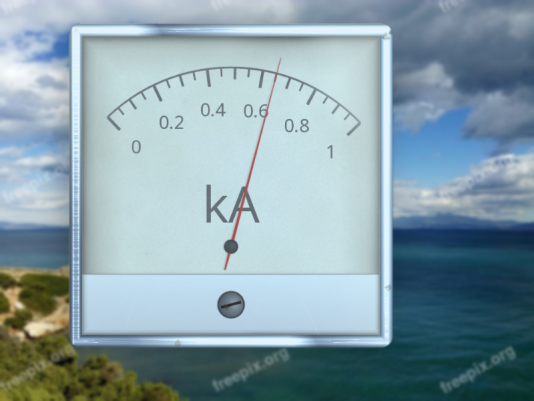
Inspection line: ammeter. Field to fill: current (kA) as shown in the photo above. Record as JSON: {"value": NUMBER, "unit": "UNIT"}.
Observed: {"value": 0.65, "unit": "kA"}
